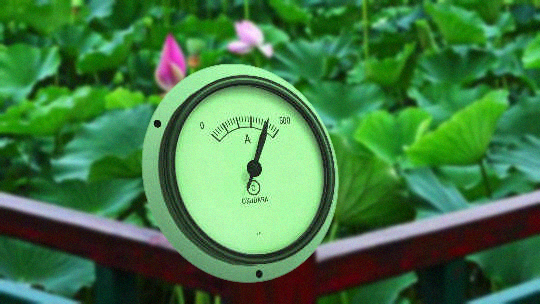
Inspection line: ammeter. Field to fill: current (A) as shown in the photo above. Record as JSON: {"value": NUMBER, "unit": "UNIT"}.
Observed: {"value": 400, "unit": "A"}
